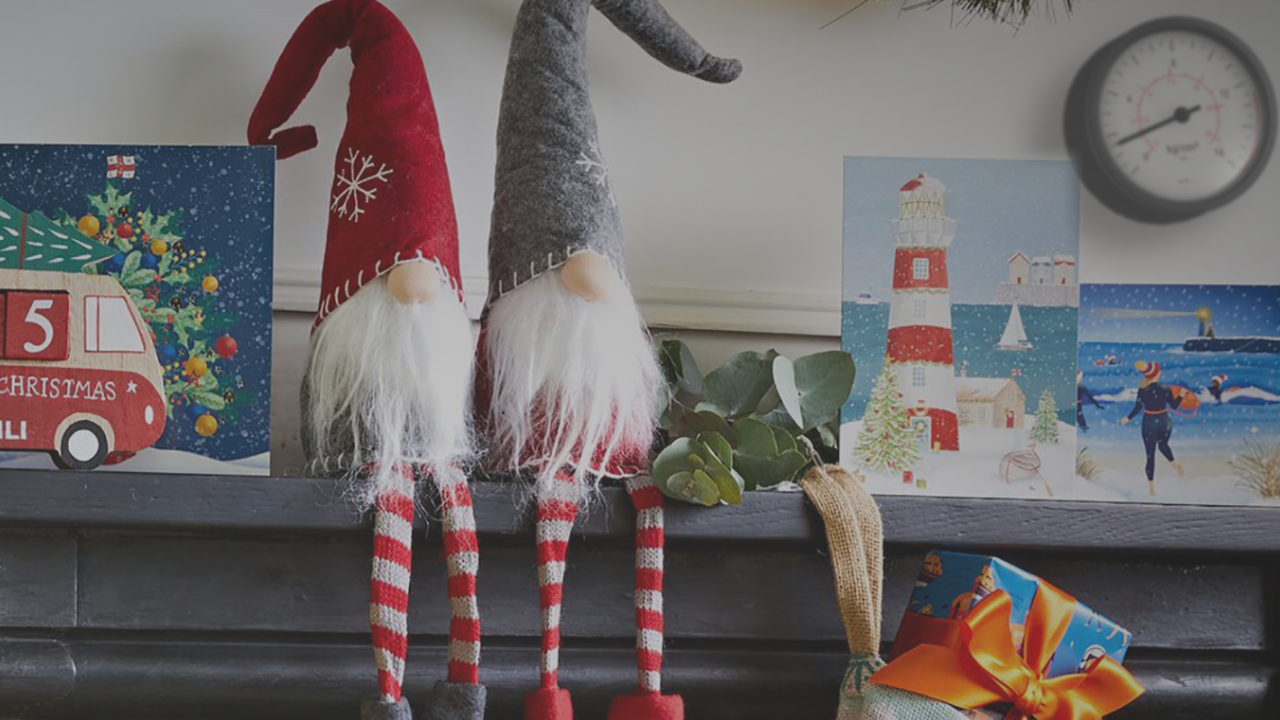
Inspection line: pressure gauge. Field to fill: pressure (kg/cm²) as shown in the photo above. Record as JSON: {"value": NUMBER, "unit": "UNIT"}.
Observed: {"value": 1.5, "unit": "kg/cm²"}
